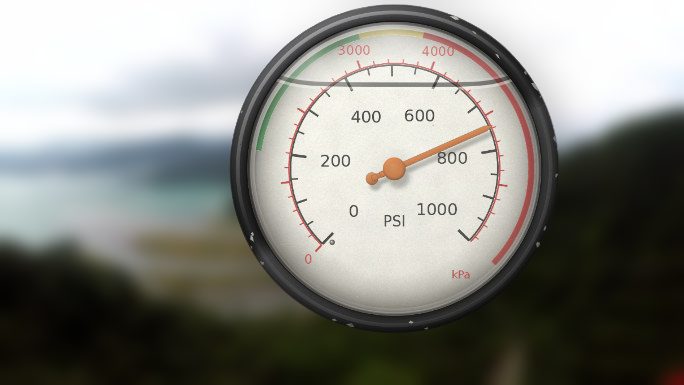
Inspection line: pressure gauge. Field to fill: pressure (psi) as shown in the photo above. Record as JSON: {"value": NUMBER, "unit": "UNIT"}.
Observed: {"value": 750, "unit": "psi"}
